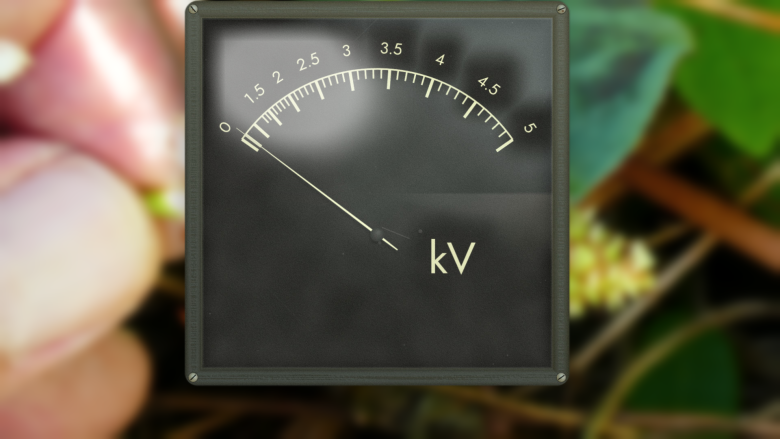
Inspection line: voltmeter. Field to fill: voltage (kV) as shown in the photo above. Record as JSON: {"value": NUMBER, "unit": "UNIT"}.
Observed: {"value": 0.5, "unit": "kV"}
